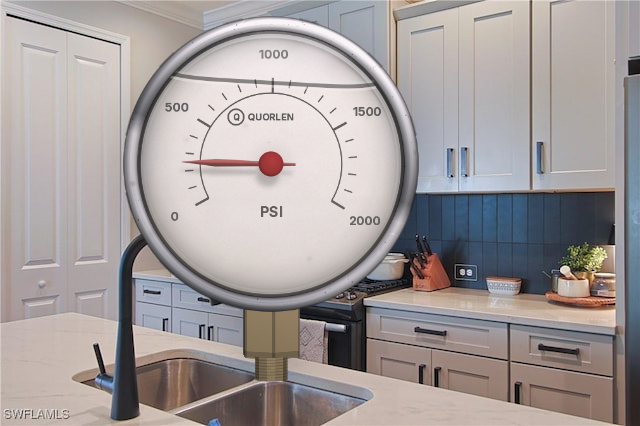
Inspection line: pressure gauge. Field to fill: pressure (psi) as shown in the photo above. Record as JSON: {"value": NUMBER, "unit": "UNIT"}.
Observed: {"value": 250, "unit": "psi"}
